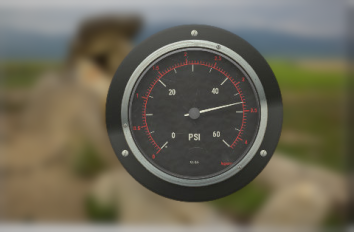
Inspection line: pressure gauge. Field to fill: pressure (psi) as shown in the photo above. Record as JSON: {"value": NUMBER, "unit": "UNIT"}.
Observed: {"value": 47.5, "unit": "psi"}
